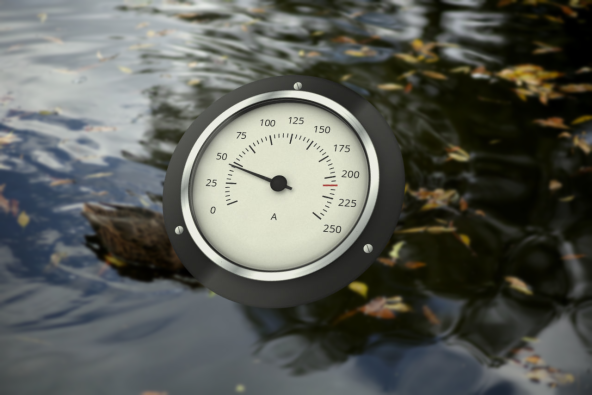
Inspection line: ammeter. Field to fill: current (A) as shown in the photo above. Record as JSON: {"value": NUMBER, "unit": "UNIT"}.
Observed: {"value": 45, "unit": "A"}
